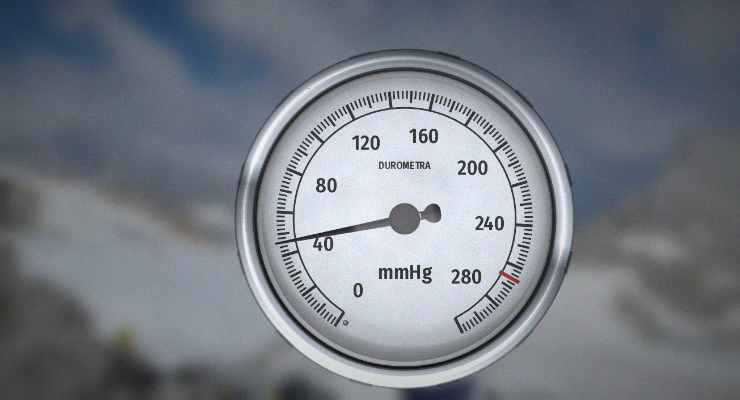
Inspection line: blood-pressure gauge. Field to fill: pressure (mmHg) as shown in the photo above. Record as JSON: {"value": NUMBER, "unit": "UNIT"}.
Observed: {"value": 46, "unit": "mmHg"}
